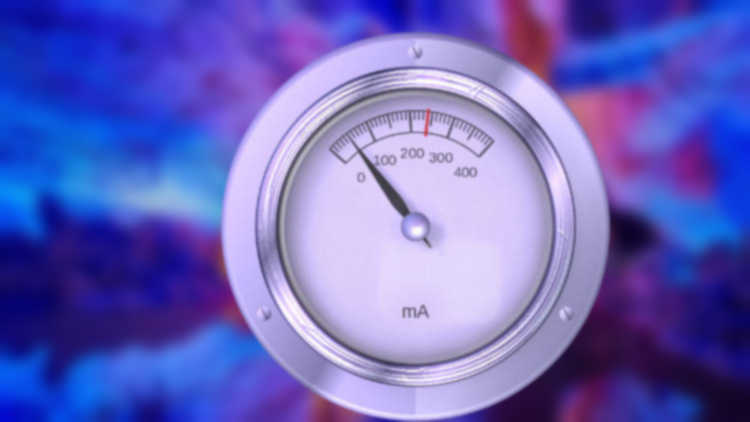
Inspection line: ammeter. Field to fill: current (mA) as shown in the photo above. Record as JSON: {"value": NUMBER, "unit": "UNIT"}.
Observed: {"value": 50, "unit": "mA"}
